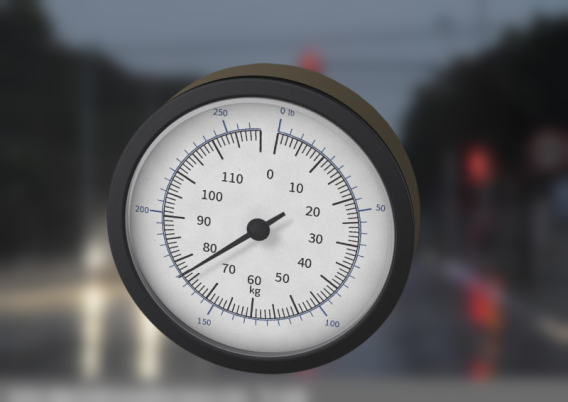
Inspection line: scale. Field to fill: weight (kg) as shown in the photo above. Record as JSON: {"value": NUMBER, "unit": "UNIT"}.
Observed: {"value": 77, "unit": "kg"}
